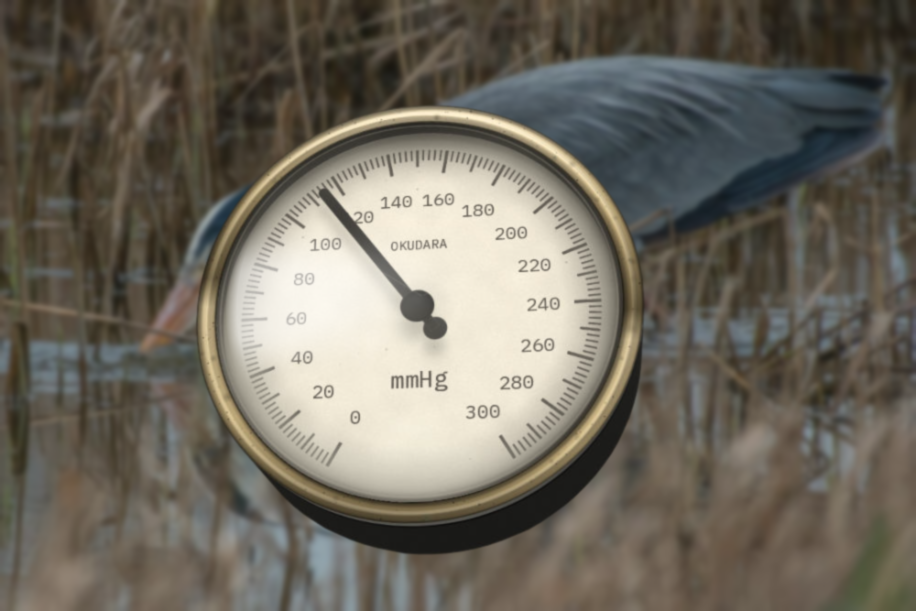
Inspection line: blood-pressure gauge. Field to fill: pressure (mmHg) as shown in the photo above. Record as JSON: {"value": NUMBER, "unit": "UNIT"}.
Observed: {"value": 114, "unit": "mmHg"}
